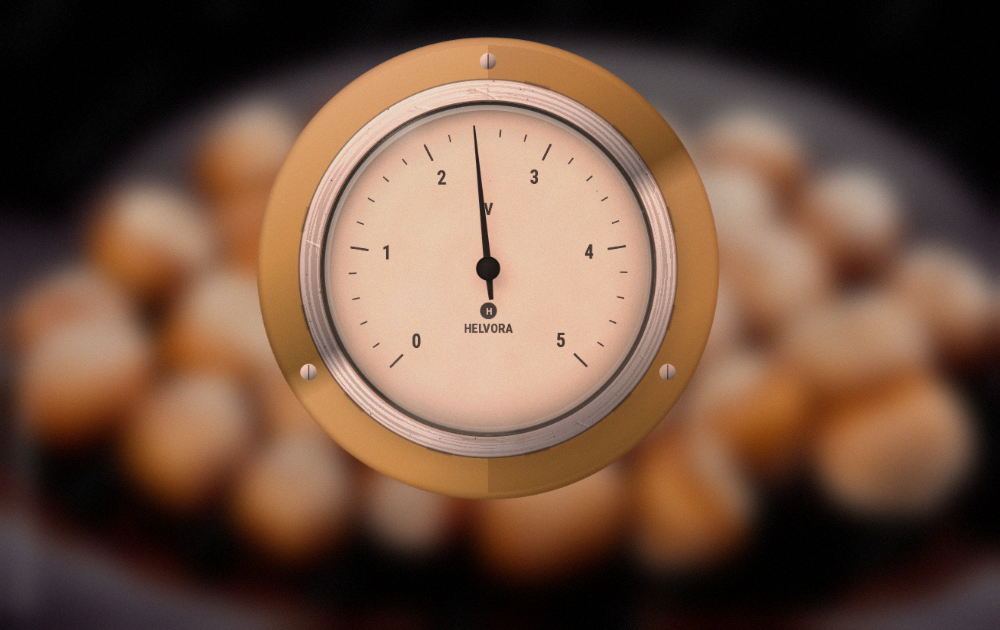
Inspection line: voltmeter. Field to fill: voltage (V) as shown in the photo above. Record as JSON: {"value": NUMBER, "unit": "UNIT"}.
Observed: {"value": 2.4, "unit": "V"}
